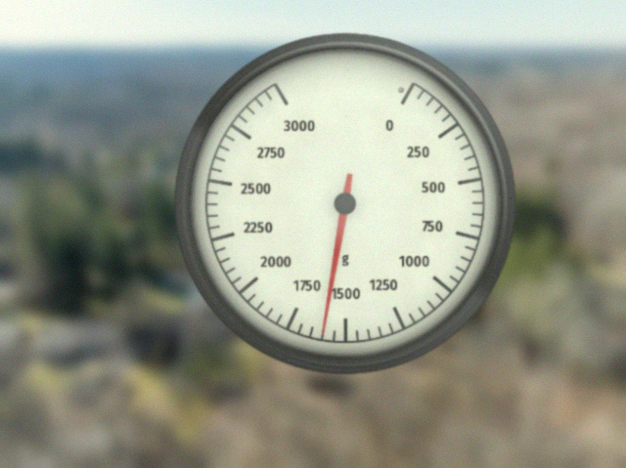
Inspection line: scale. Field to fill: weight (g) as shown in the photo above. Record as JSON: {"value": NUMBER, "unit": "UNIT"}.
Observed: {"value": 1600, "unit": "g"}
